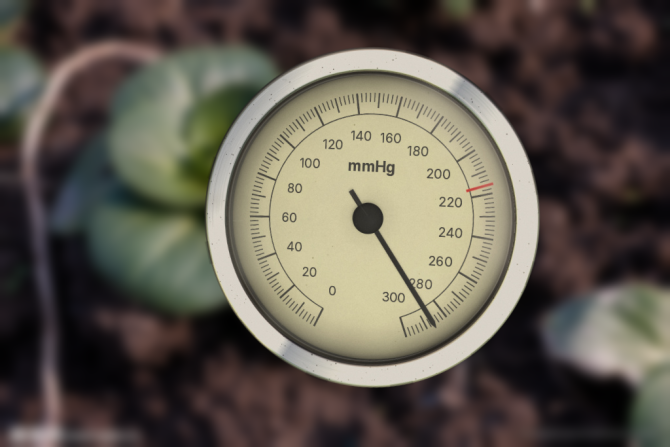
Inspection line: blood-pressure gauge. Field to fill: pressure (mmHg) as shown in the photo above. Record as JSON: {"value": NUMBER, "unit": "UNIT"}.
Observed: {"value": 286, "unit": "mmHg"}
